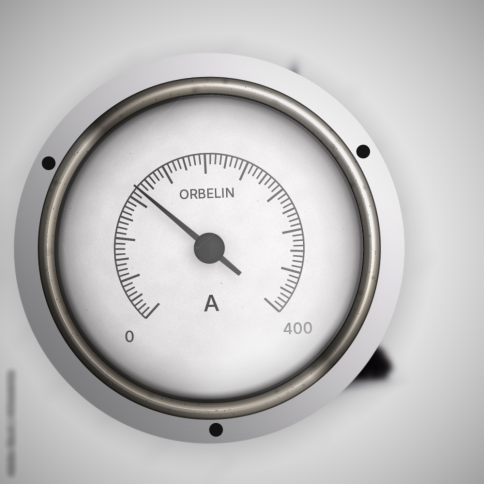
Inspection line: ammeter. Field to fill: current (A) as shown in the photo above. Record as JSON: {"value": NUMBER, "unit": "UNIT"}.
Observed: {"value": 130, "unit": "A"}
